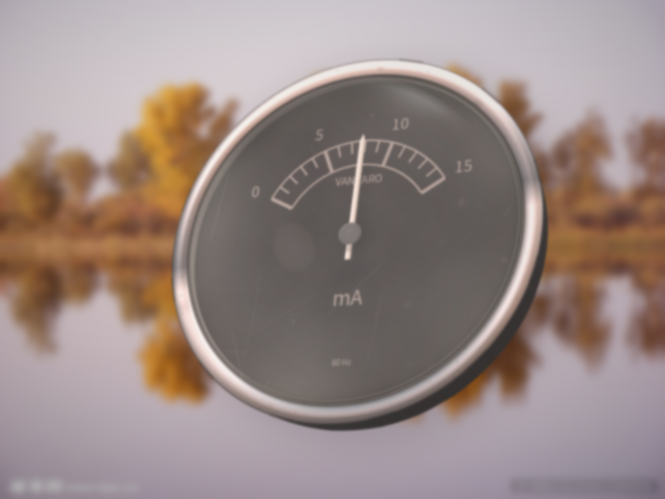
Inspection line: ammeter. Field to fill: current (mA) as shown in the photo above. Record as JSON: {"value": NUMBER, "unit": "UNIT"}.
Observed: {"value": 8, "unit": "mA"}
